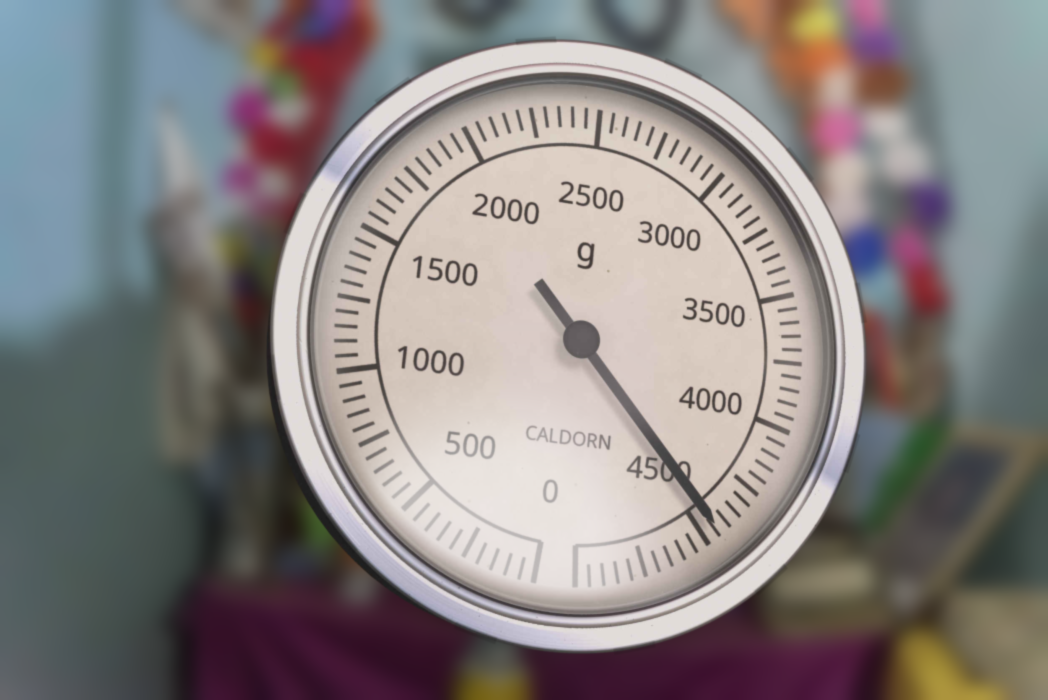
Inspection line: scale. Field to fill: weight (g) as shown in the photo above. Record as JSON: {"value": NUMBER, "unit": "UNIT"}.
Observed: {"value": 4450, "unit": "g"}
